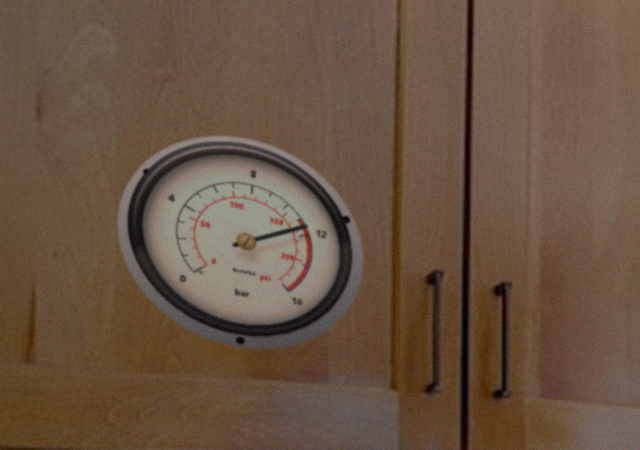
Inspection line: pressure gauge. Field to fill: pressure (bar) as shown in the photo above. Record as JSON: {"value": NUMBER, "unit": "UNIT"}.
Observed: {"value": 11.5, "unit": "bar"}
